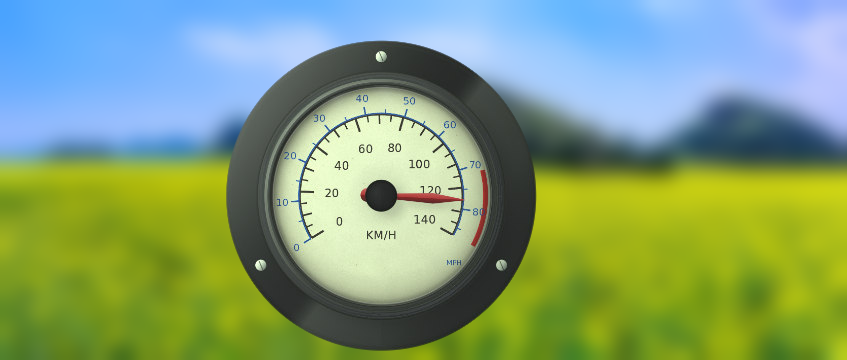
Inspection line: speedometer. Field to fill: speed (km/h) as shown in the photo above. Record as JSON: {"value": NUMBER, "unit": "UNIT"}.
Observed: {"value": 125, "unit": "km/h"}
